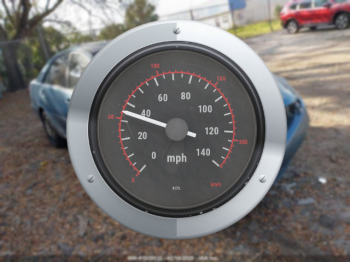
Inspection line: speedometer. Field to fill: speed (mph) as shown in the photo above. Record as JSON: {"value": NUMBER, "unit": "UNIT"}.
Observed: {"value": 35, "unit": "mph"}
